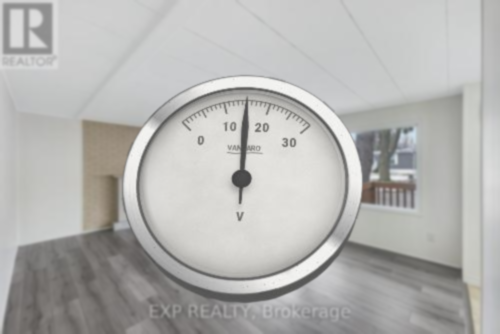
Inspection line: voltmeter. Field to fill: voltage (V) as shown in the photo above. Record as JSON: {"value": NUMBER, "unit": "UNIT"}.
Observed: {"value": 15, "unit": "V"}
